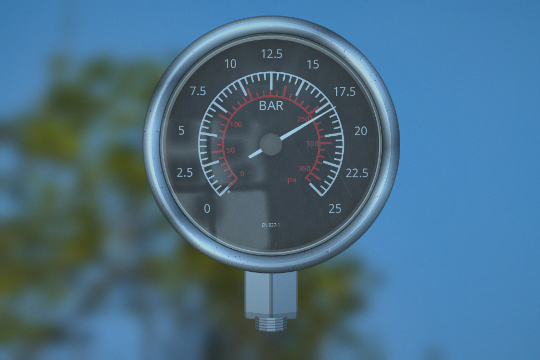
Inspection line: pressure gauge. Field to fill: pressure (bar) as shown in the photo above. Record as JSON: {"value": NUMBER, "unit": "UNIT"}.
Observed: {"value": 18, "unit": "bar"}
